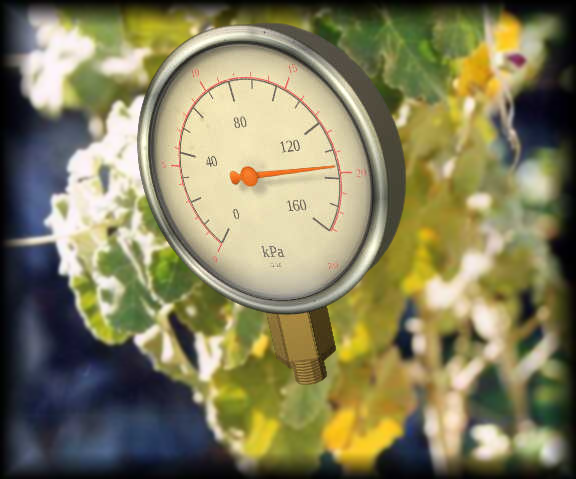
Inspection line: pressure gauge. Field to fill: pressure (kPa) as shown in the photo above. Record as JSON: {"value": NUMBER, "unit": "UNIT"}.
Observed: {"value": 135, "unit": "kPa"}
